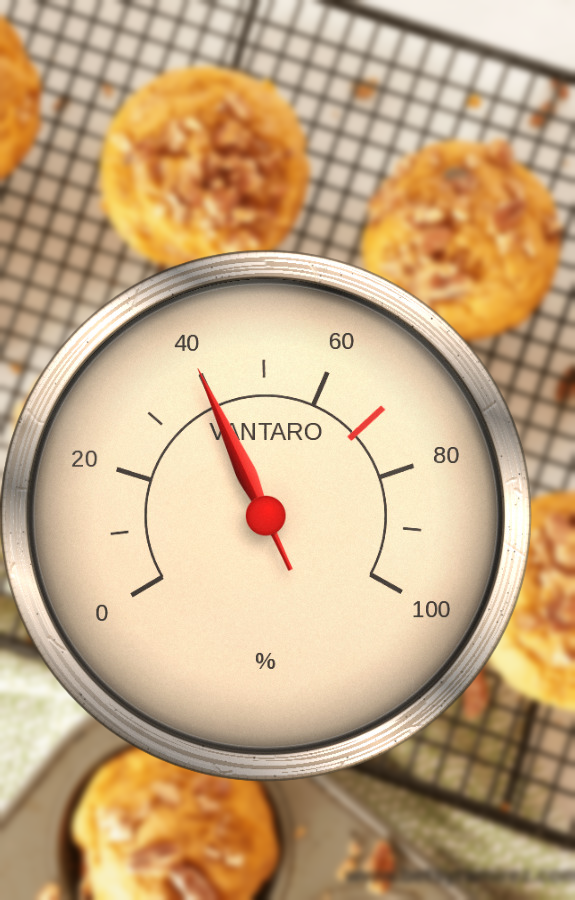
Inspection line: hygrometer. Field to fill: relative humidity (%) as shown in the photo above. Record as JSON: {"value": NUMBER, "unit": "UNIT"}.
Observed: {"value": 40, "unit": "%"}
